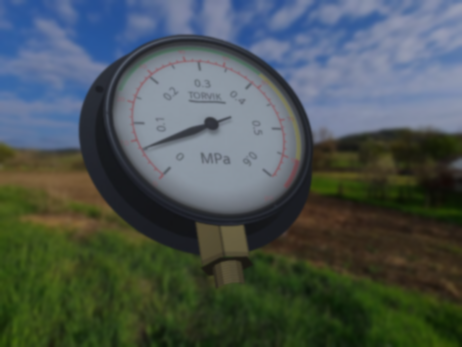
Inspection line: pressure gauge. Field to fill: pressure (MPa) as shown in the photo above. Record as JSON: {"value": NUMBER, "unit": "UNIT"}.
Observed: {"value": 0.05, "unit": "MPa"}
